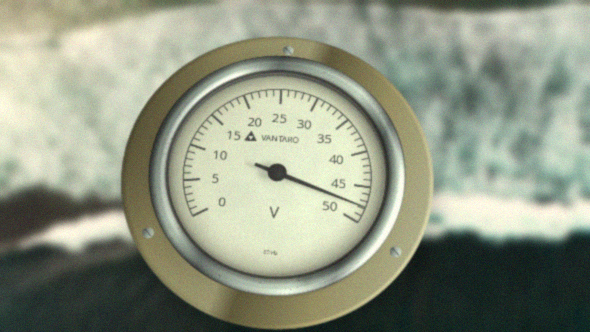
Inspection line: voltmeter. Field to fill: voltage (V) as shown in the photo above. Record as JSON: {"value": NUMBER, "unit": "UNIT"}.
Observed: {"value": 48, "unit": "V"}
